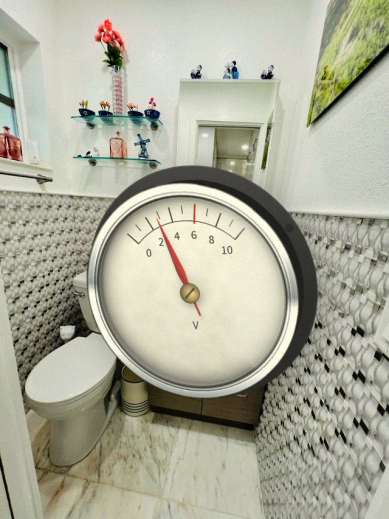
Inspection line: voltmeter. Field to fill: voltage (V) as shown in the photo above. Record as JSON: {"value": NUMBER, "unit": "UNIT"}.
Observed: {"value": 3, "unit": "V"}
